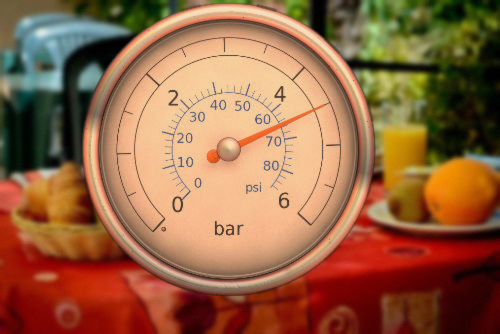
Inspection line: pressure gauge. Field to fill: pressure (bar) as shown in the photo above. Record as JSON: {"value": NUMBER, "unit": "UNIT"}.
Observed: {"value": 4.5, "unit": "bar"}
